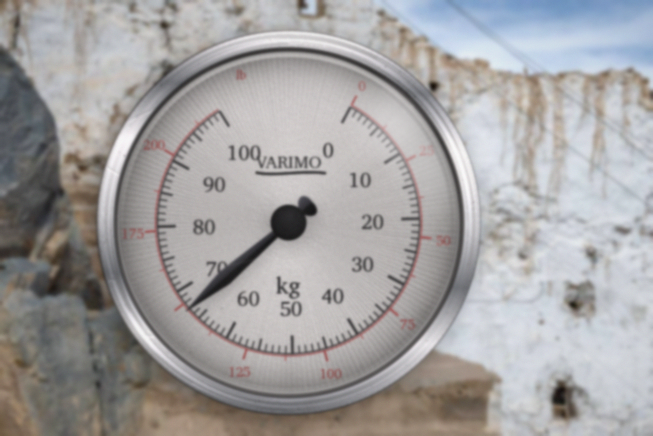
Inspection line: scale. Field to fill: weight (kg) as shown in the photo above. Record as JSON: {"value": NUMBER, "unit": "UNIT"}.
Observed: {"value": 67, "unit": "kg"}
